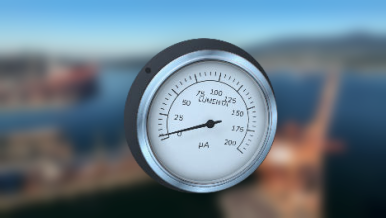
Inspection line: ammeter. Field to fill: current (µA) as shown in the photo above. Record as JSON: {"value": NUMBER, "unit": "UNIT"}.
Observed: {"value": 5, "unit": "µA"}
